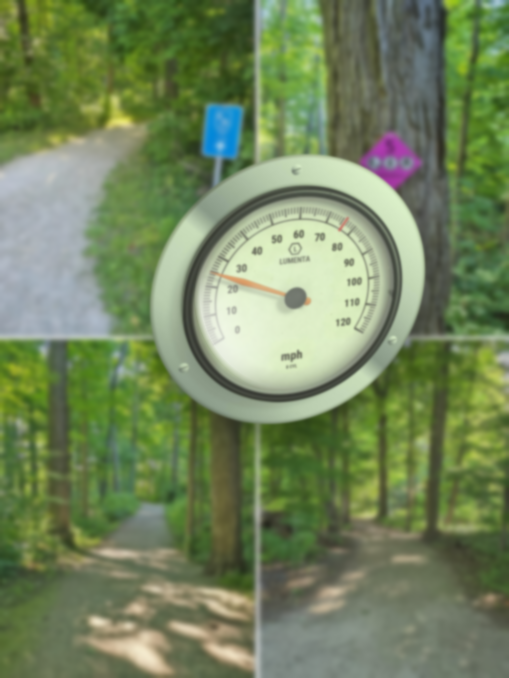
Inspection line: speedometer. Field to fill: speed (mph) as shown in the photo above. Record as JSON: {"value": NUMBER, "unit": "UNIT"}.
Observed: {"value": 25, "unit": "mph"}
